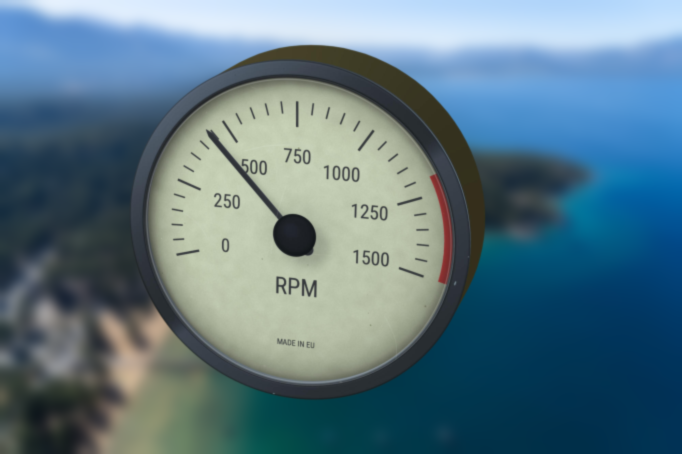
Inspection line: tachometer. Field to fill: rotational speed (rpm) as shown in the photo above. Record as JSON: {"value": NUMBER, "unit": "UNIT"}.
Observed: {"value": 450, "unit": "rpm"}
